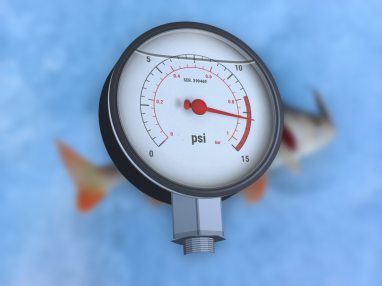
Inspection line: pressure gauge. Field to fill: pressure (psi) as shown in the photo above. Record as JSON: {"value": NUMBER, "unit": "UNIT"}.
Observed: {"value": 13, "unit": "psi"}
